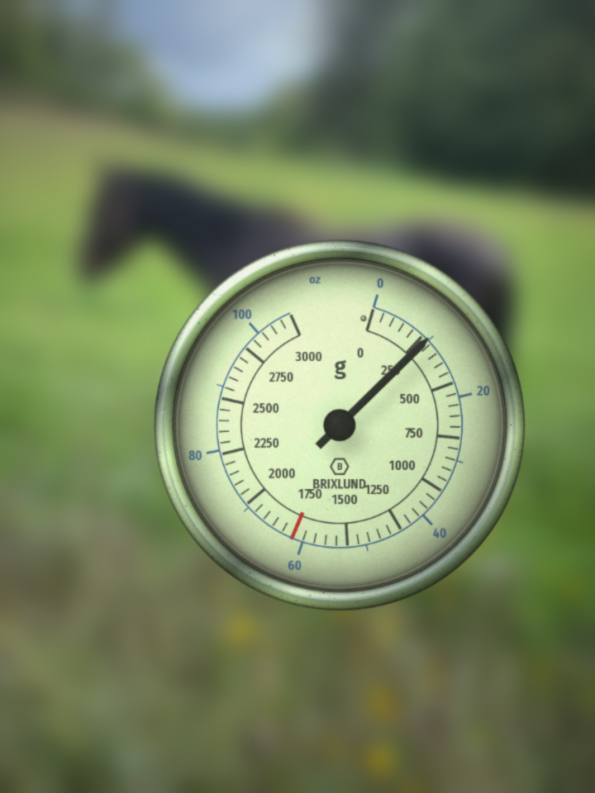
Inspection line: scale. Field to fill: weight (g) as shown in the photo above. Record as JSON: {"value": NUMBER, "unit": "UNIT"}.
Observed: {"value": 275, "unit": "g"}
